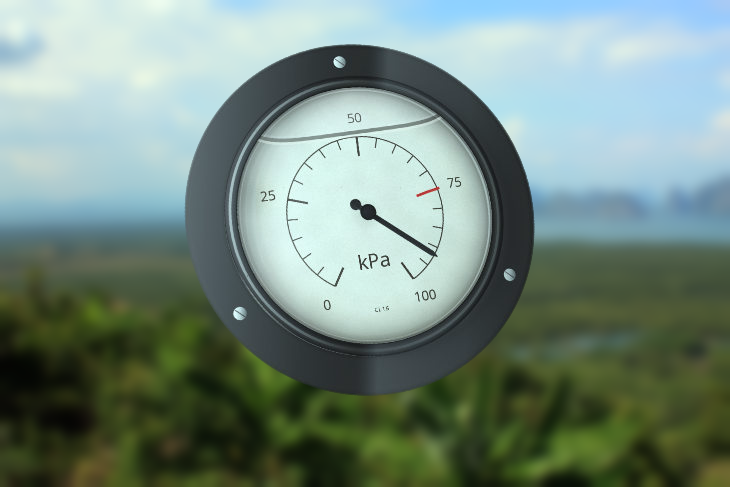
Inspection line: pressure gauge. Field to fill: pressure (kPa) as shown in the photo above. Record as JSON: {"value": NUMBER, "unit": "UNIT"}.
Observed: {"value": 92.5, "unit": "kPa"}
